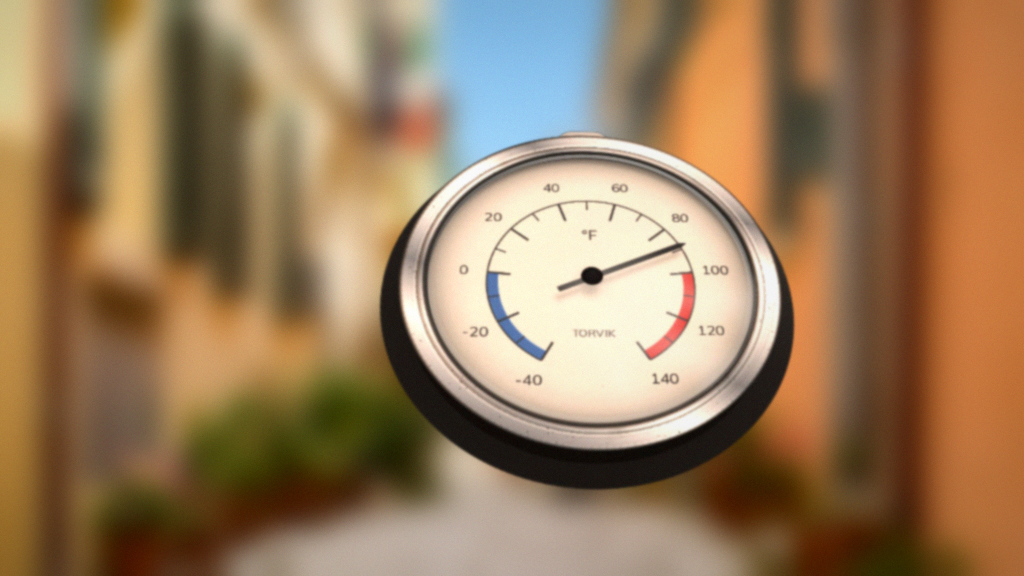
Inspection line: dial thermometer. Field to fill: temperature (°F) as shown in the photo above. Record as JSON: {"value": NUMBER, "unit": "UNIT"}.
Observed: {"value": 90, "unit": "°F"}
